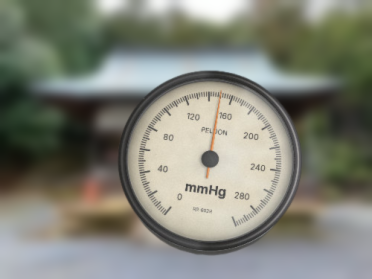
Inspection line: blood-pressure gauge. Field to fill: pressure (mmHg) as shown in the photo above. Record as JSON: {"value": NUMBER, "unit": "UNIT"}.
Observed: {"value": 150, "unit": "mmHg"}
